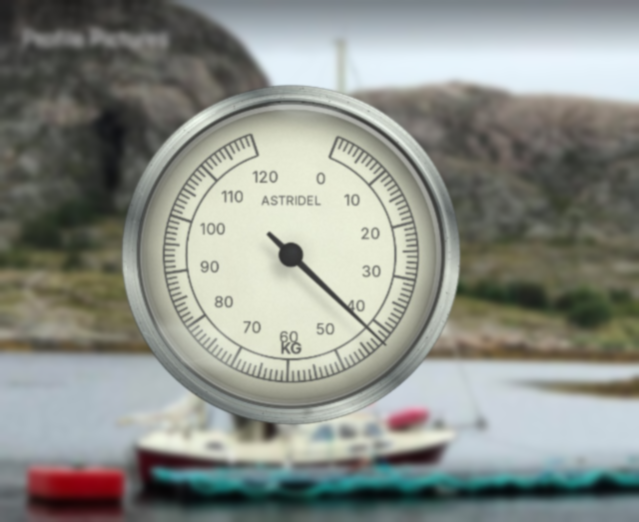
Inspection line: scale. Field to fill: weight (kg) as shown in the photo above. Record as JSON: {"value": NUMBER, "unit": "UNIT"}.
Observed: {"value": 42, "unit": "kg"}
